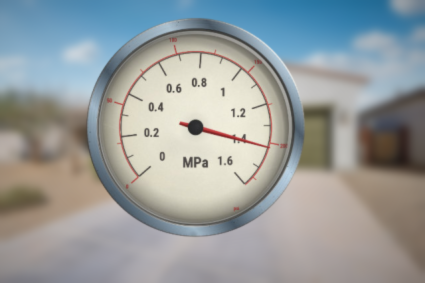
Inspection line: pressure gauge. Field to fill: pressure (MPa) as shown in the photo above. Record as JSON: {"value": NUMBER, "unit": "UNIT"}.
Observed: {"value": 1.4, "unit": "MPa"}
